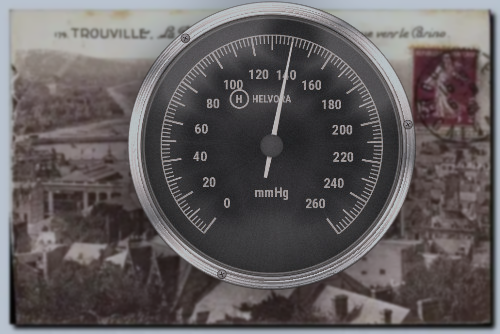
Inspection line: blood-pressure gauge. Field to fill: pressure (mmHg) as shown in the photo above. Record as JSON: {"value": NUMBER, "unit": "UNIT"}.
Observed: {"value": 140, "unit": "mmHg"}
